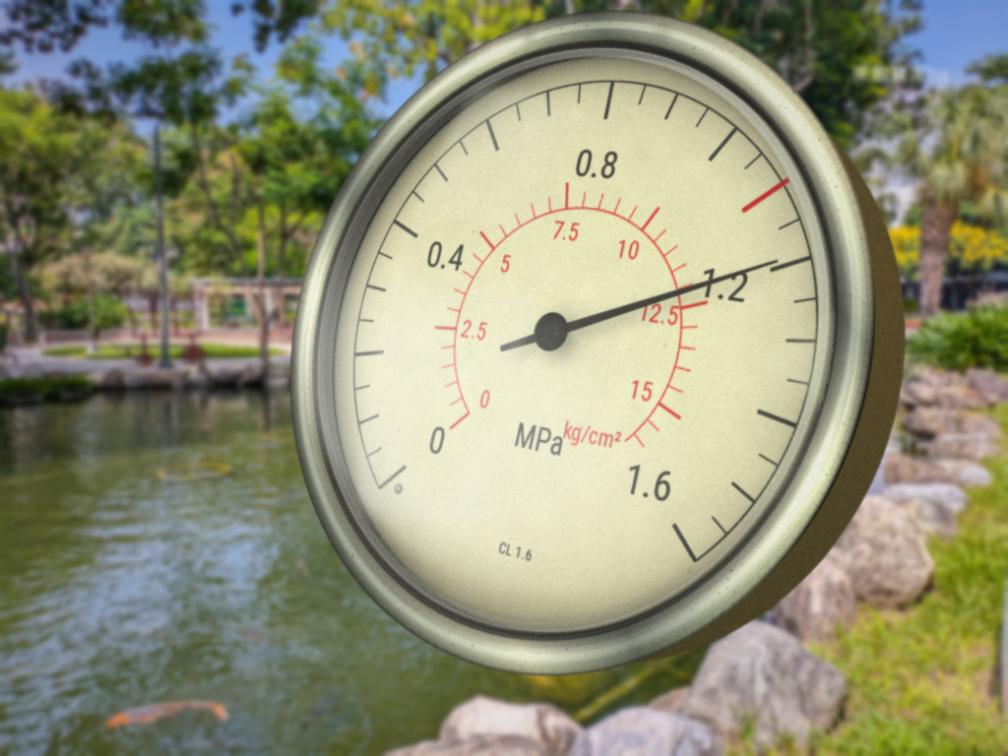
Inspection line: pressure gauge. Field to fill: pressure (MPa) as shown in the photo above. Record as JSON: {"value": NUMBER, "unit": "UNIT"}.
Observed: {"value": 1.2, "unit": "MPa"}
